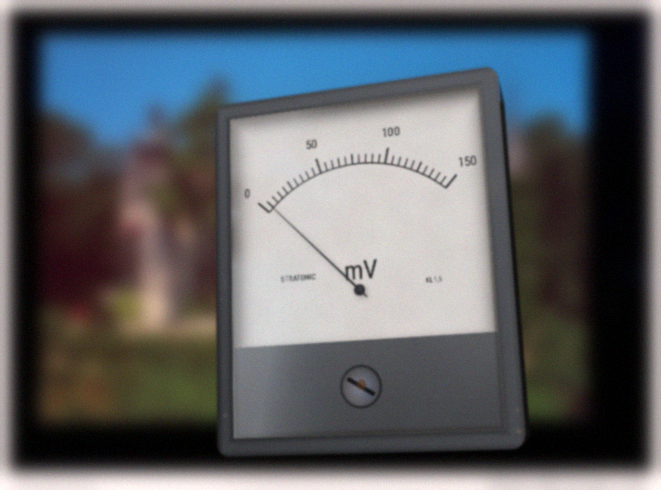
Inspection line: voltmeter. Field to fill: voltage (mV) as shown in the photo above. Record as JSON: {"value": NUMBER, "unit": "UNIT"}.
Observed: {"value": 5, "unit": "mV"}
